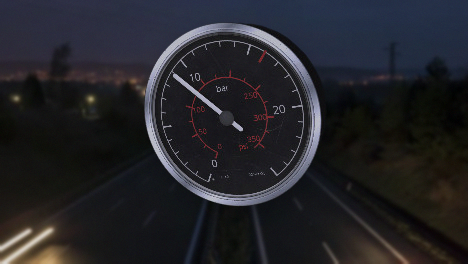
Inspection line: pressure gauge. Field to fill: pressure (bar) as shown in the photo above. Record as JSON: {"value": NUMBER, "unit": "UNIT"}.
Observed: {"value": 9, "unit": "bar"}
